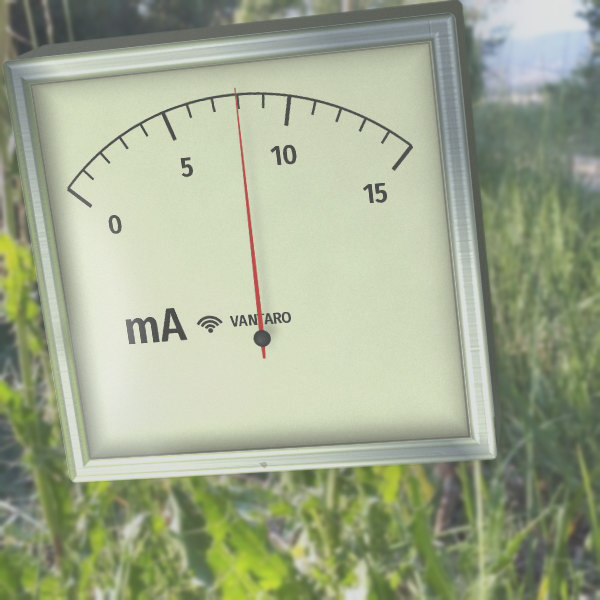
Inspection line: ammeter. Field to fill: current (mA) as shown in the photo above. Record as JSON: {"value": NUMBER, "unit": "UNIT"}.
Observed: {"value": 8, "unit": "mA"}
